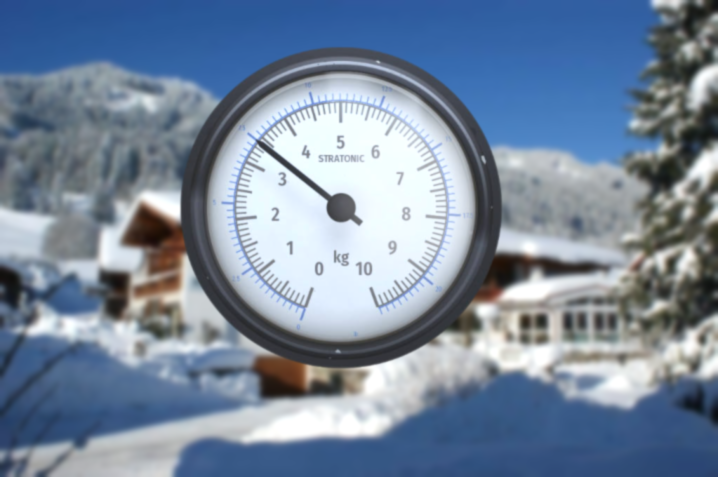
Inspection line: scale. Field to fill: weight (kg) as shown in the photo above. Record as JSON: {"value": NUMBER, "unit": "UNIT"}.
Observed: {"value": 3.4, "unit": "kg"}
